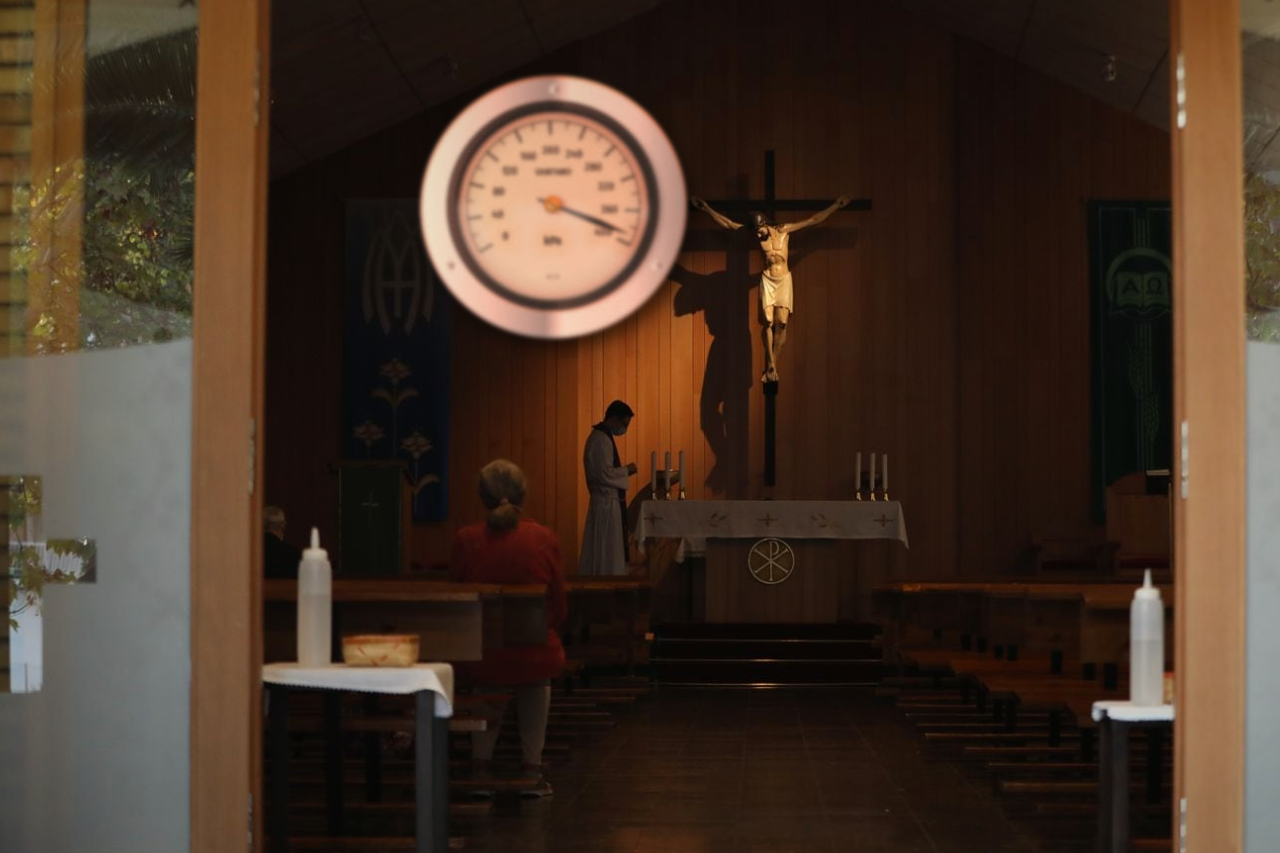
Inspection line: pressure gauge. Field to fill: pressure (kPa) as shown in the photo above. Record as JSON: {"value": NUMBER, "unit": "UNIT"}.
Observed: {"value": 390, "unit": "kPa"}
